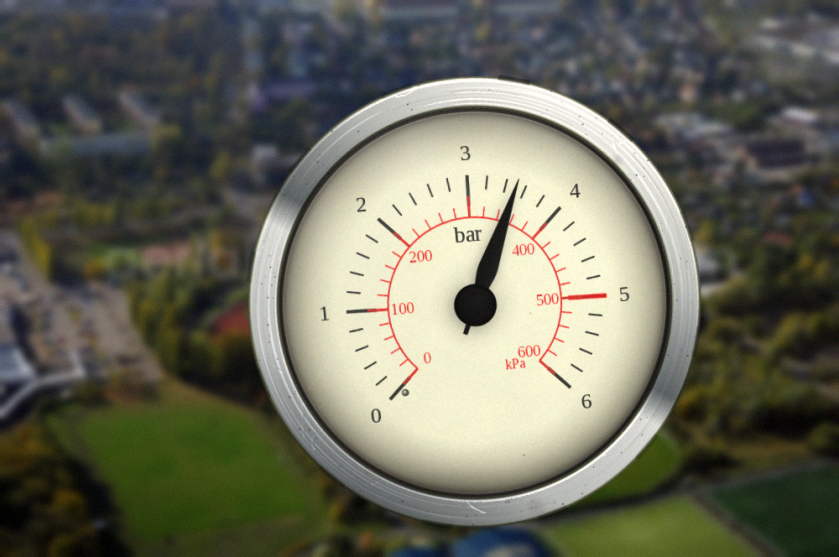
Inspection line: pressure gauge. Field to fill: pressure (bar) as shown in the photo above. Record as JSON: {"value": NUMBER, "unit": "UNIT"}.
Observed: {"value": 3.5, "unit": "bar"}
